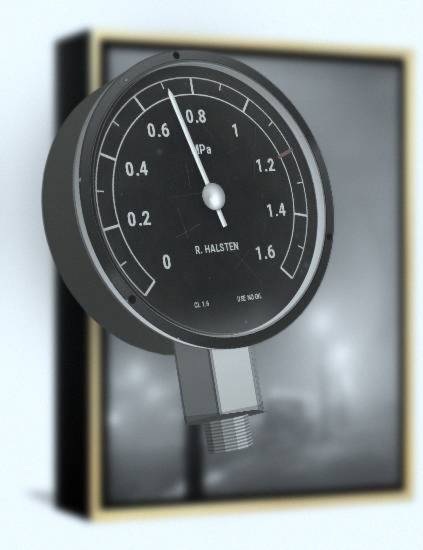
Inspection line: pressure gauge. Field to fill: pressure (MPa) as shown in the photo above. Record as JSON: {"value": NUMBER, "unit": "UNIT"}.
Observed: {"value": 0.7, "unit": "MPa"}
